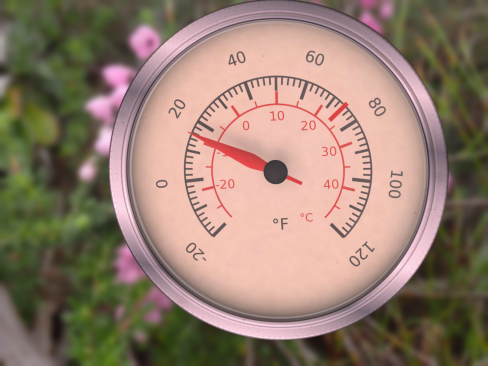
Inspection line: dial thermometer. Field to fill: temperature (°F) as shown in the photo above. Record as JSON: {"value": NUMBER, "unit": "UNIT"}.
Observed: {"value": 16, "unit": "°F"}
